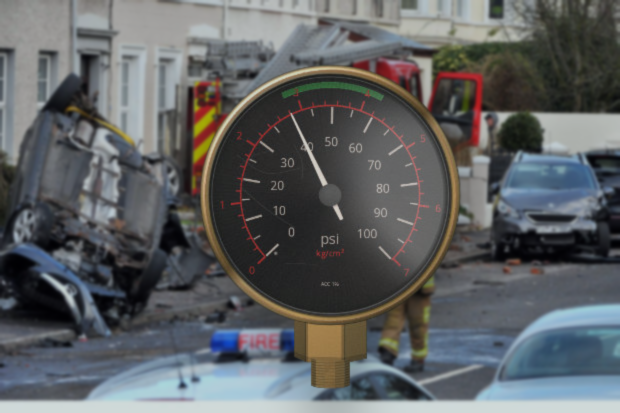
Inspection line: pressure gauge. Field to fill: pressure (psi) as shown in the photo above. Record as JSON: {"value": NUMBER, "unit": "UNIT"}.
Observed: {"value": 40, "unit": "psi"}
